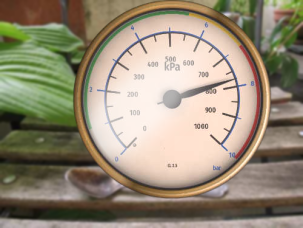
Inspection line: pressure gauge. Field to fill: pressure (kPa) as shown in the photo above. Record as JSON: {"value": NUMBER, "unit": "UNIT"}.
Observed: {"value": 775, "unit": "kPa"}
